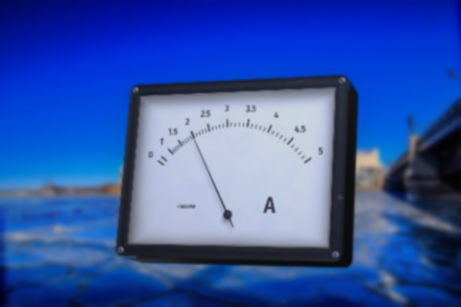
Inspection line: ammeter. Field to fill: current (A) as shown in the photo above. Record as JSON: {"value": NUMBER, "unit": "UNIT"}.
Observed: {"value": 2, "unit": "A"}
